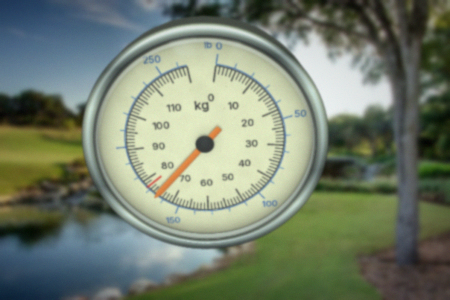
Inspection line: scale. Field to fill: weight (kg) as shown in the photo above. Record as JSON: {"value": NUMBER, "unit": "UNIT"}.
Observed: {"value": 75, "unit": "kg"}
